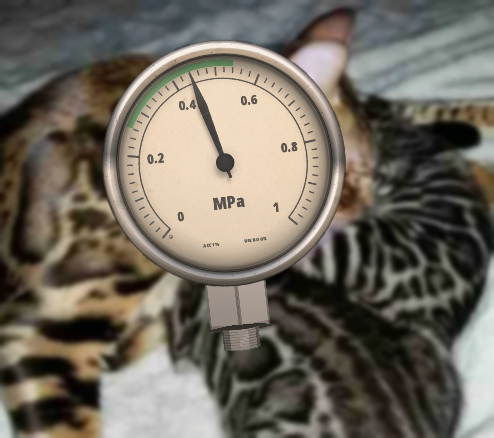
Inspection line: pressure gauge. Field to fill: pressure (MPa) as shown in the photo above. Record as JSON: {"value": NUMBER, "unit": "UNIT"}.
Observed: {"value": 0.44, "unit": "MPa"}
